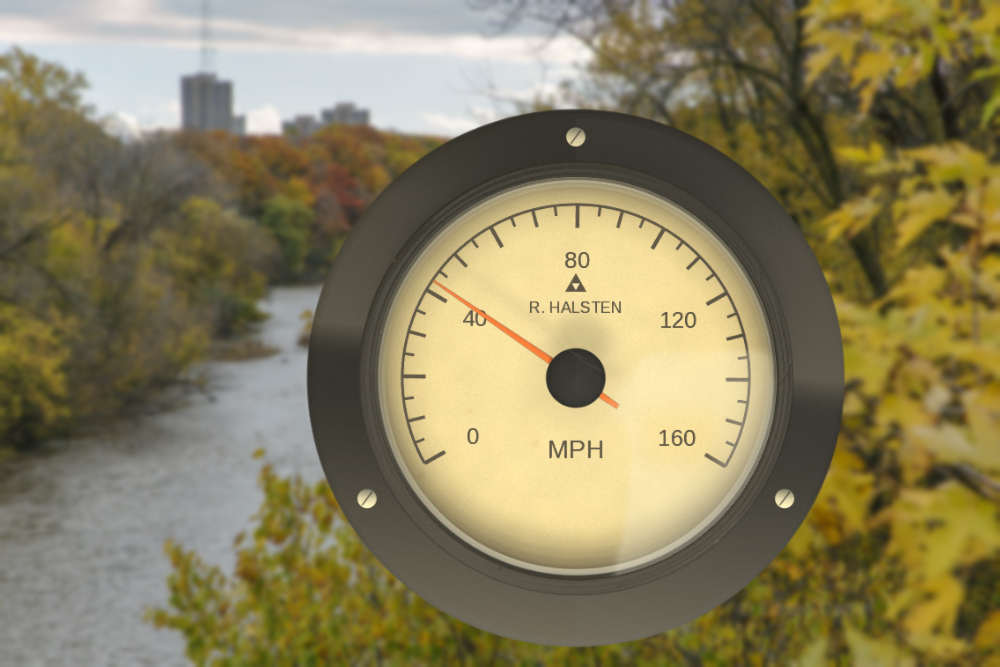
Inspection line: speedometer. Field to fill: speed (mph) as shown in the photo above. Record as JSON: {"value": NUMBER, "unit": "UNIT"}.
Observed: {"value": 42.5, "unit": "mph"}
